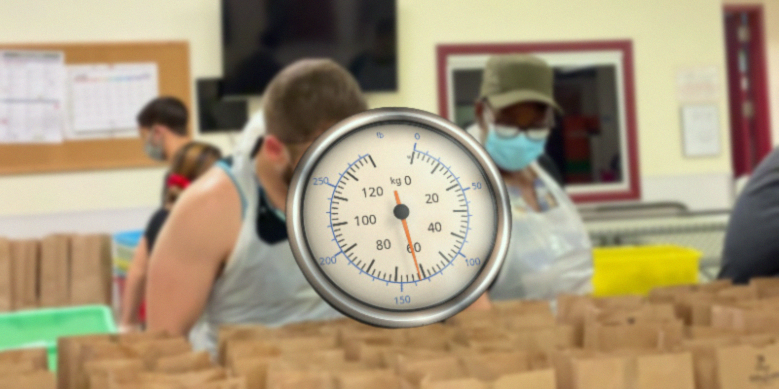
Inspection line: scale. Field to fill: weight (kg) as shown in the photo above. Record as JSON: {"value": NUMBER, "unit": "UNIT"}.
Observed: {"value": 62, "unit": "kg"}
